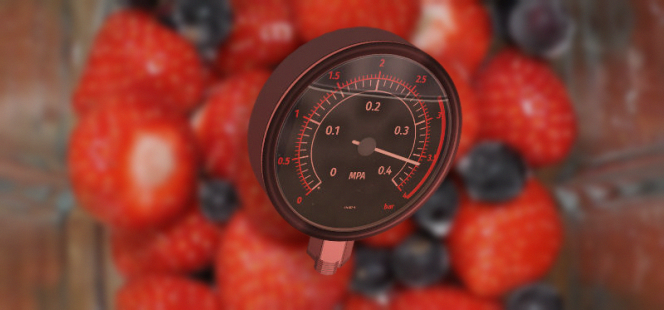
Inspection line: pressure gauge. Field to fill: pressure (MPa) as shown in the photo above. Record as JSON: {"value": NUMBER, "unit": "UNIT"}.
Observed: {"value": 0.36, "unit": "MPa"}
